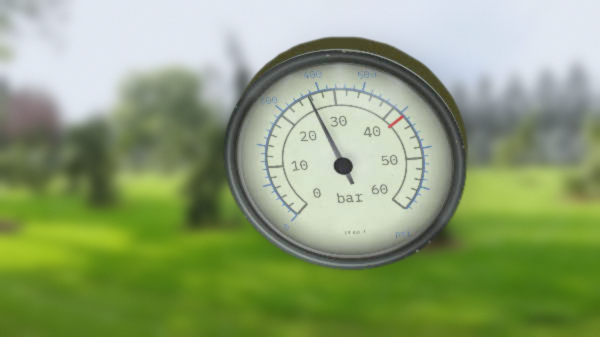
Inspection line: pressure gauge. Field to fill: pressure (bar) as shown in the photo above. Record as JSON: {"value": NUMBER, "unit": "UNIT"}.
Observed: {"value": 26, "unit": "bar"}
